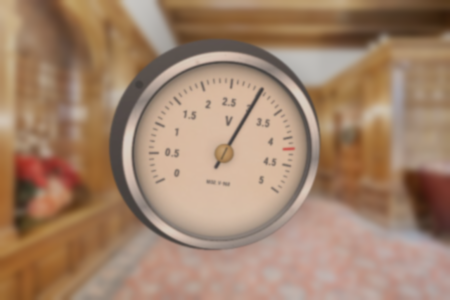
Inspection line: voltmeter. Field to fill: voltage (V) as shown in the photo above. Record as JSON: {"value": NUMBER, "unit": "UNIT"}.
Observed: {"value": 3, "unit": "V"}
